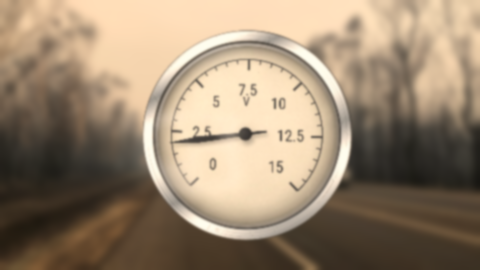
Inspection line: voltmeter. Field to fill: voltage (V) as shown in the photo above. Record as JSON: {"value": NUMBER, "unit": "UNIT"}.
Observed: {"value": 2, "unit": "V"}
